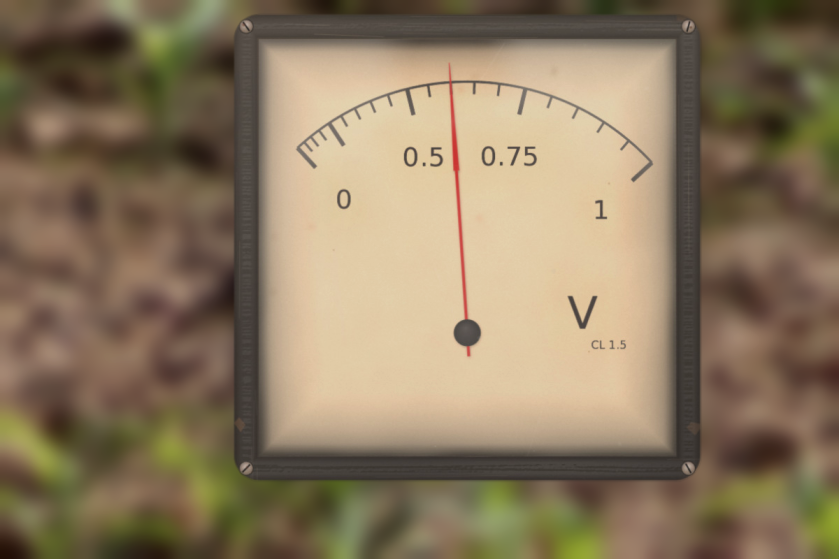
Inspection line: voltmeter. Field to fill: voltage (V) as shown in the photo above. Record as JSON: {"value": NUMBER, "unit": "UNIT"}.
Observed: {"value": 0.6, "unit": "V"}
